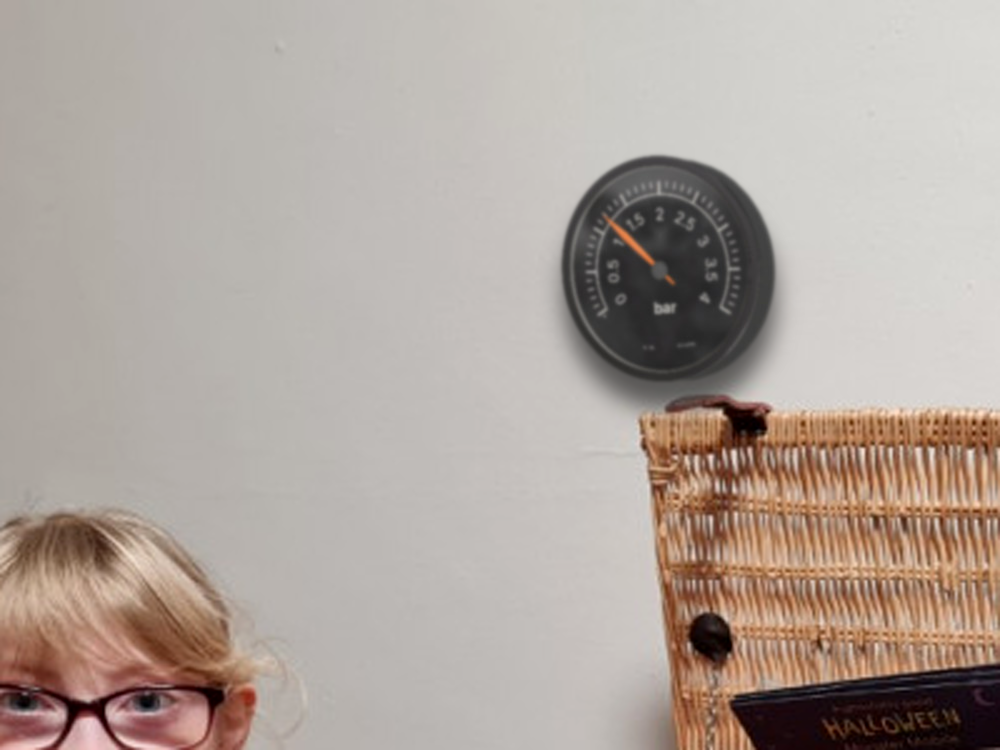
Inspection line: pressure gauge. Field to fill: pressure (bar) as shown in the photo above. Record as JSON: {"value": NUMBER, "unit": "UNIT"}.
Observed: {"value": 1.2, "unit": "bar"}
